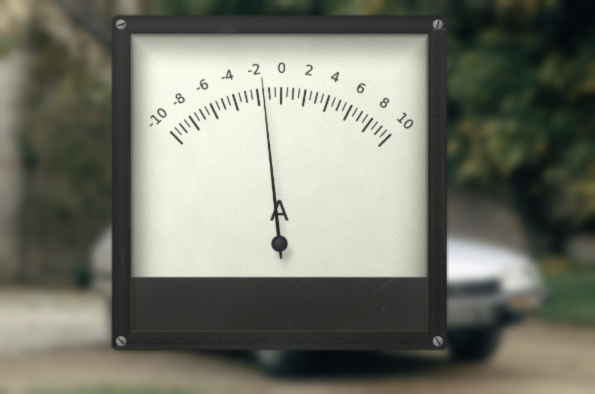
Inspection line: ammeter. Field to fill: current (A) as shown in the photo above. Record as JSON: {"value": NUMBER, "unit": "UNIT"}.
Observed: {"value": -1.5, "unit": "A"}
